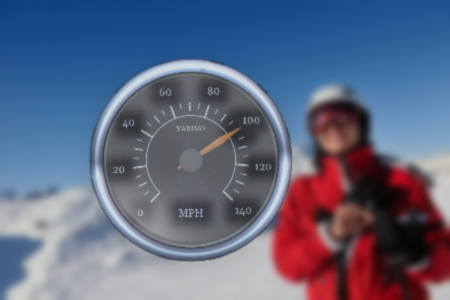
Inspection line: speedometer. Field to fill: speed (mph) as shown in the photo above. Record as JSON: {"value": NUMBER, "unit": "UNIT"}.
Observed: {"value": 100, "unit": "mph"}
